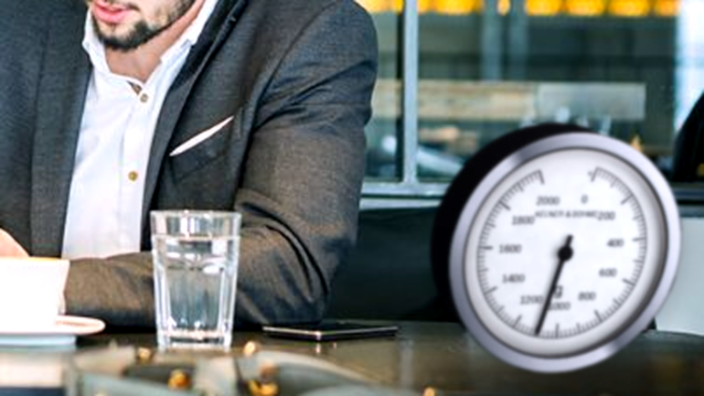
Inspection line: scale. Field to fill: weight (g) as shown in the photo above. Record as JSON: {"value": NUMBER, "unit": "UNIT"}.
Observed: {"value": 1100, "unit": "g"}
